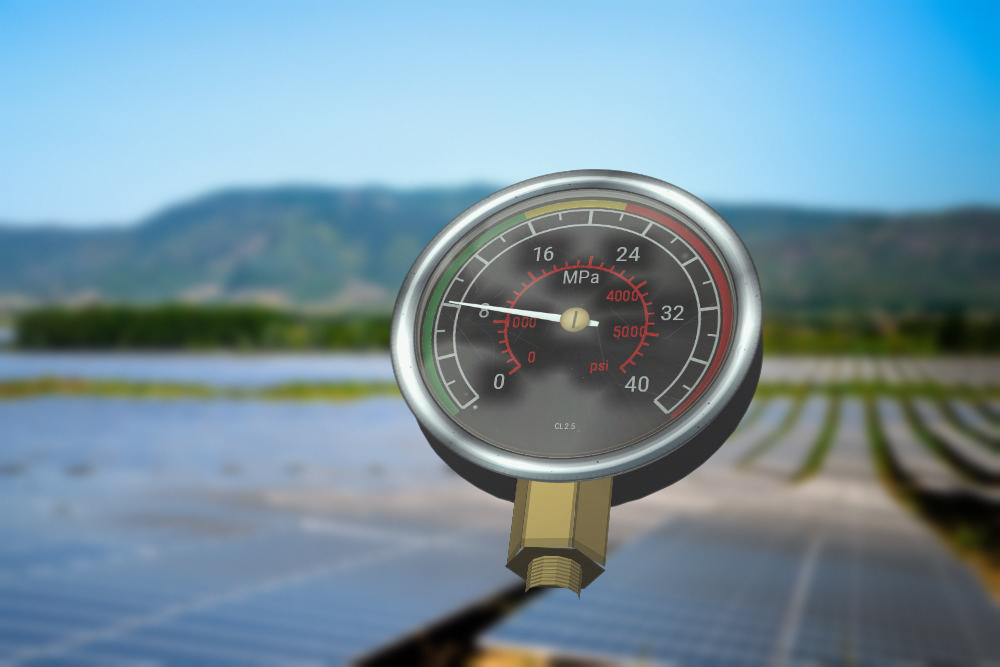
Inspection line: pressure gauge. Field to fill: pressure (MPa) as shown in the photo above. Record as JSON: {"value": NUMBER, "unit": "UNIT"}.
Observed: {"value": 8, "unit": "MPa"}
